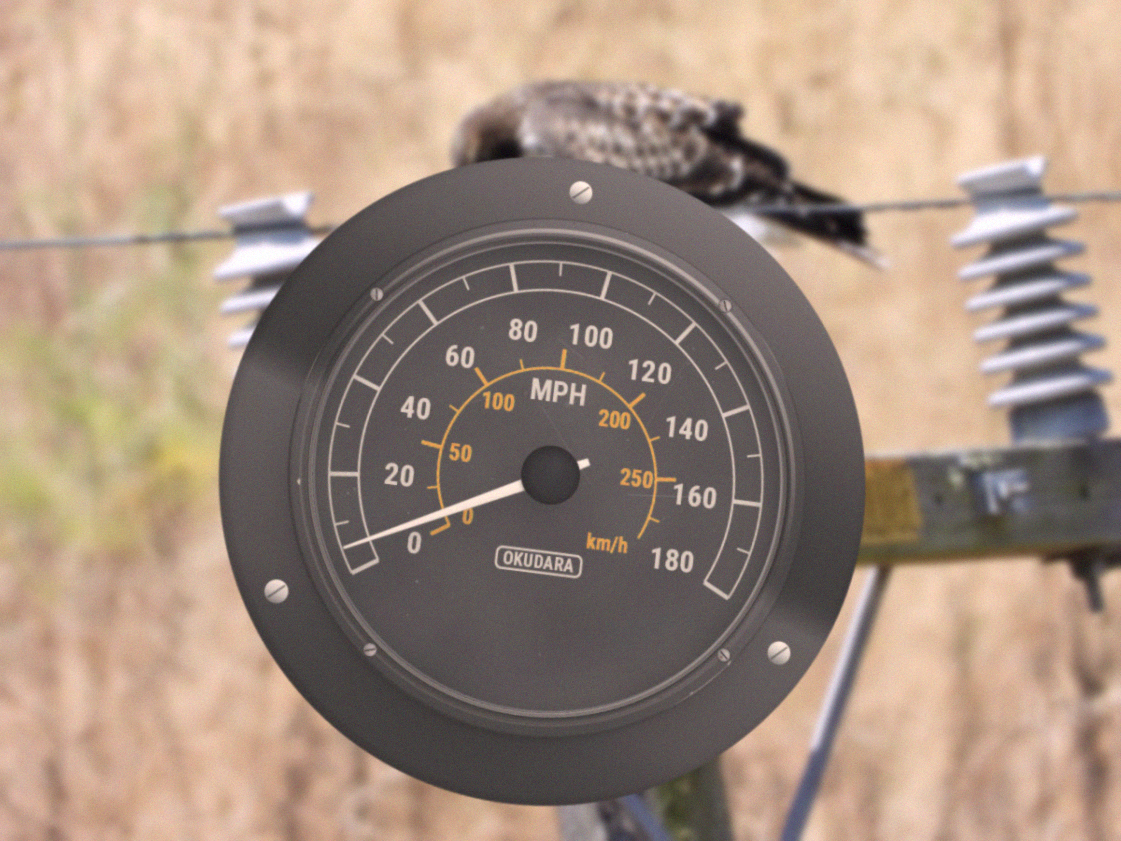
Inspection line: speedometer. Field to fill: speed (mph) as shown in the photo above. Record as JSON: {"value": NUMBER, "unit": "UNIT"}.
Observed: {"value": 5, "unit": "mph"}
